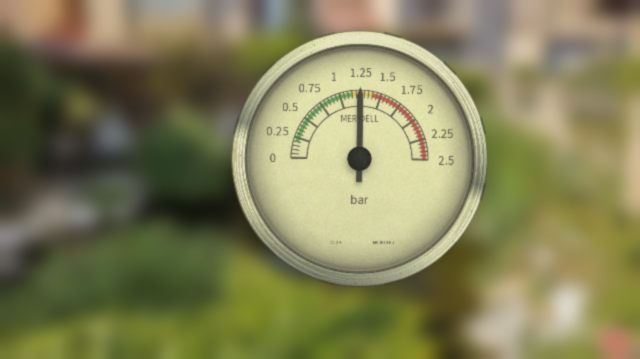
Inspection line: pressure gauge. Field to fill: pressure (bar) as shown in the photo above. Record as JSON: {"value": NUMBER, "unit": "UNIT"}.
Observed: {"value": 1.25, "unit": "bar"}
